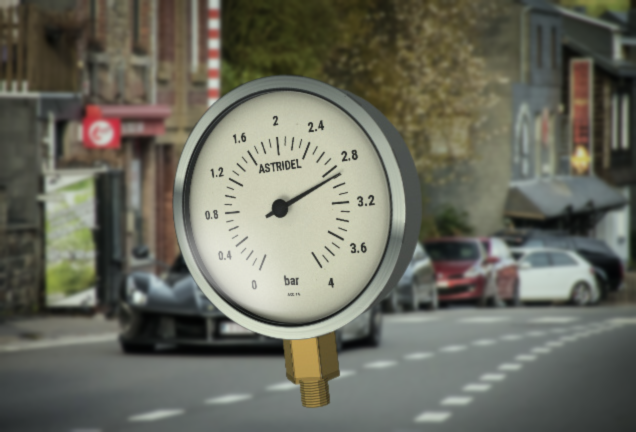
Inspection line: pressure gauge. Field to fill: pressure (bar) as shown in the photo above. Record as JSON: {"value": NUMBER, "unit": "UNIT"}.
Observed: {"value": 2.9, "unit": "bar"}
